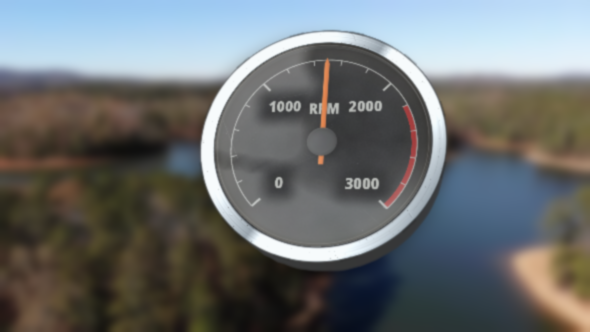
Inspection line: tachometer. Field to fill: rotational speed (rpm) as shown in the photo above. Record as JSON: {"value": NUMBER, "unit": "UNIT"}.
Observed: {"value": 1500, "unit": "rpm"}
